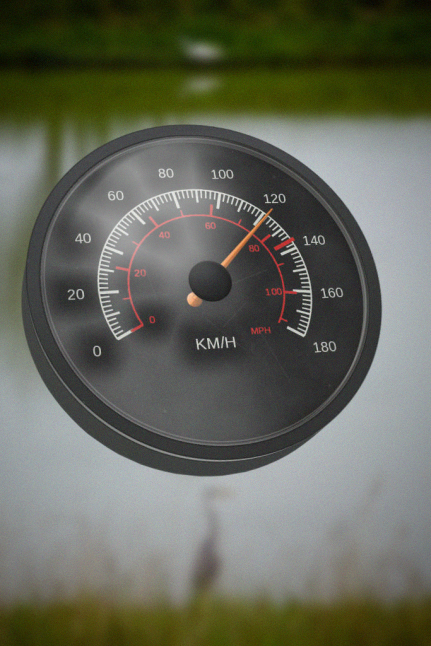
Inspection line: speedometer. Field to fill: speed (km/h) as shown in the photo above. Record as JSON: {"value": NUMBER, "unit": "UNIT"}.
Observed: {"value": 122, "unit": "km/h"}
